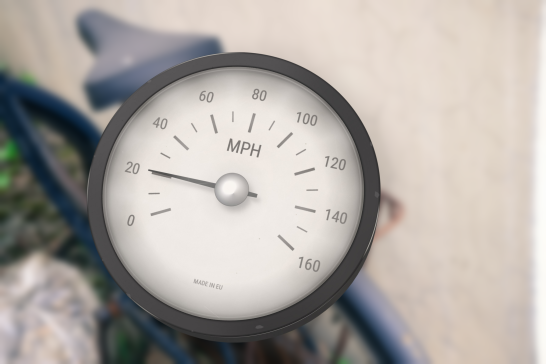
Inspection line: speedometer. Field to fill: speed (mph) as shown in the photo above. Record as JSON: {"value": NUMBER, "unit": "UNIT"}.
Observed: {"value": 20, "unit": "mph"}
